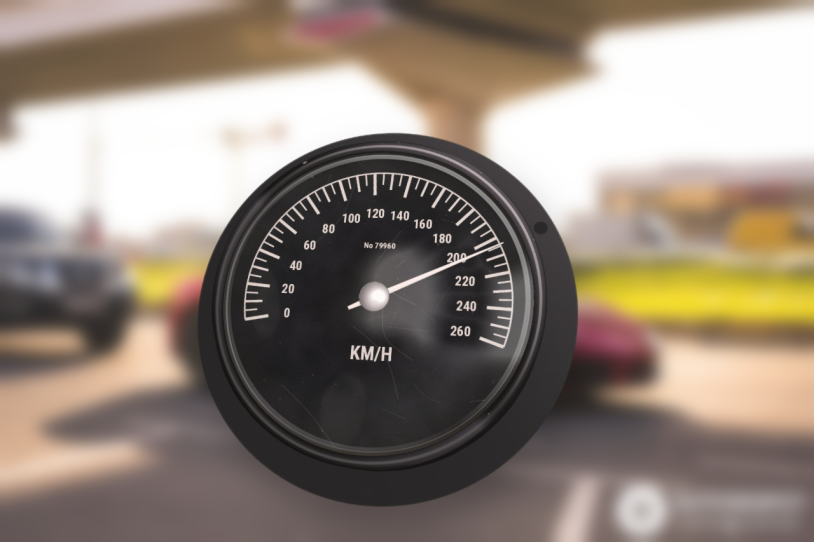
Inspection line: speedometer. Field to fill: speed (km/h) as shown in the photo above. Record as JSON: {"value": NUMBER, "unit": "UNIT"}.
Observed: {"value": 205, "unit": "km/h"}
